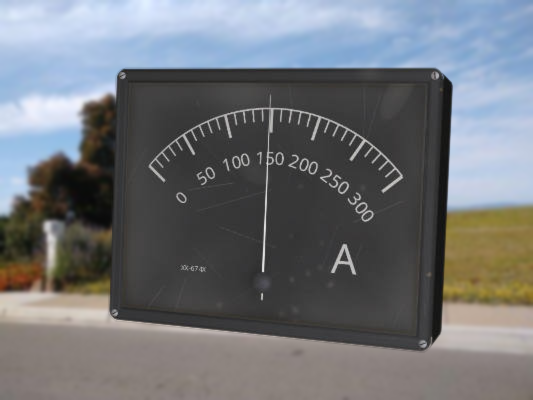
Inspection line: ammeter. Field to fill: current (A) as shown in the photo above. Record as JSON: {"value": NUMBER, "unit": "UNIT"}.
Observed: {"value": 150, "unit": "A"}
